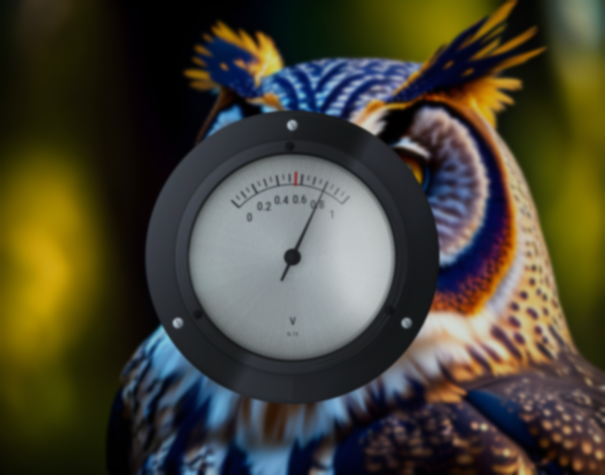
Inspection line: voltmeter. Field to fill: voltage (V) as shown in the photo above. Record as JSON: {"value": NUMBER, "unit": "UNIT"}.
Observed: {"value": 0.8, "unit": "V"}
